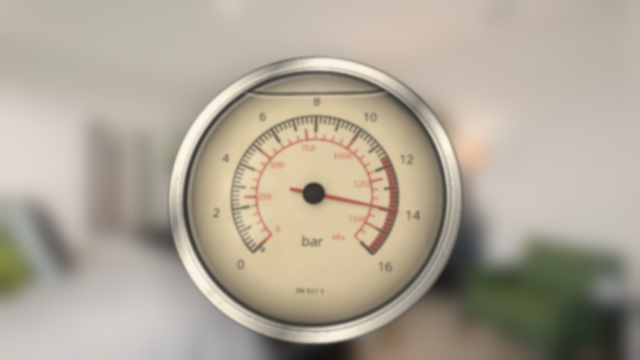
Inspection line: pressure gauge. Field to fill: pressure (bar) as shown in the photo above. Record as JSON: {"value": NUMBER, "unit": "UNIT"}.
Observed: {"value": 14, "unit": "bar"}
